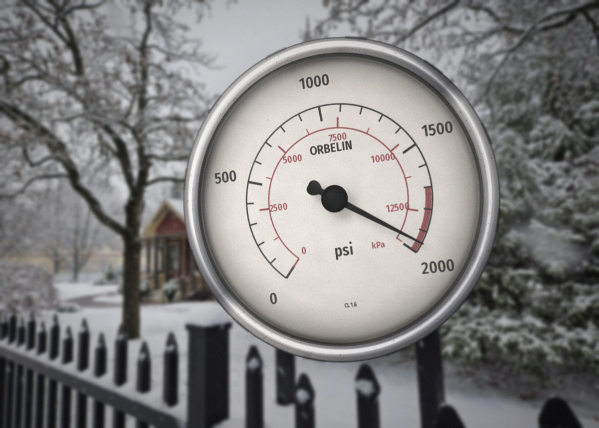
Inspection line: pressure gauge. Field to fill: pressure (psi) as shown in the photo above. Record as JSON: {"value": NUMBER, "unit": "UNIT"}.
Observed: {"value": 1950, "unit": "psi"}
